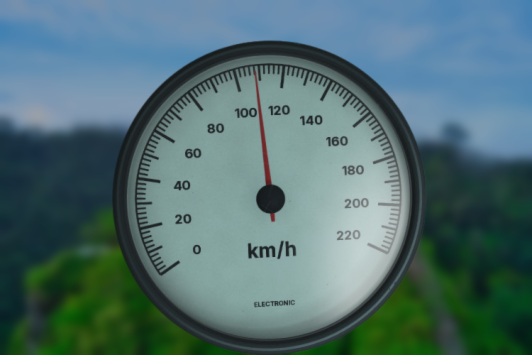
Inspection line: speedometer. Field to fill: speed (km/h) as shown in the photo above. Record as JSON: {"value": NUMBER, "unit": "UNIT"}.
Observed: {"value": 108, "unit": "km/h"}
